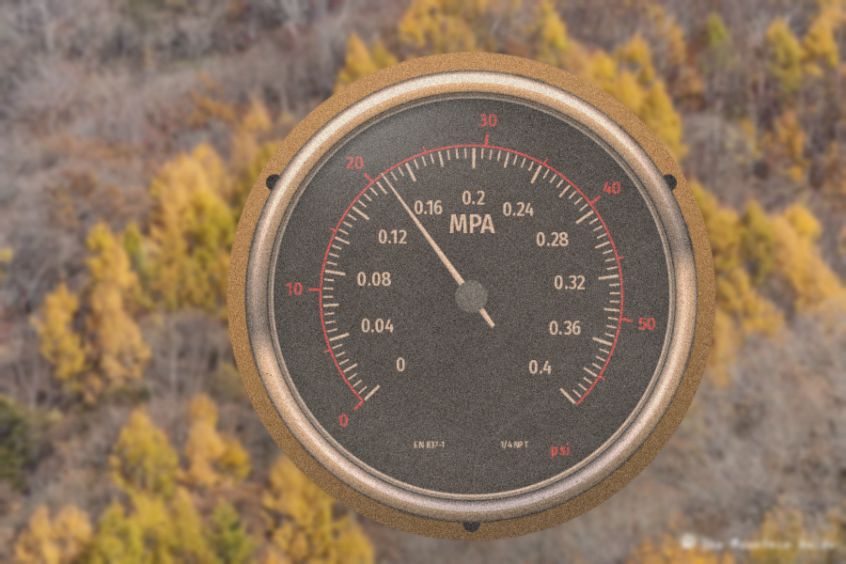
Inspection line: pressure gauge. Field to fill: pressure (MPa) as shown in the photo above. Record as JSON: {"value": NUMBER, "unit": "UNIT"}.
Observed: {"value": 0.145, "unit": "MPa"}
